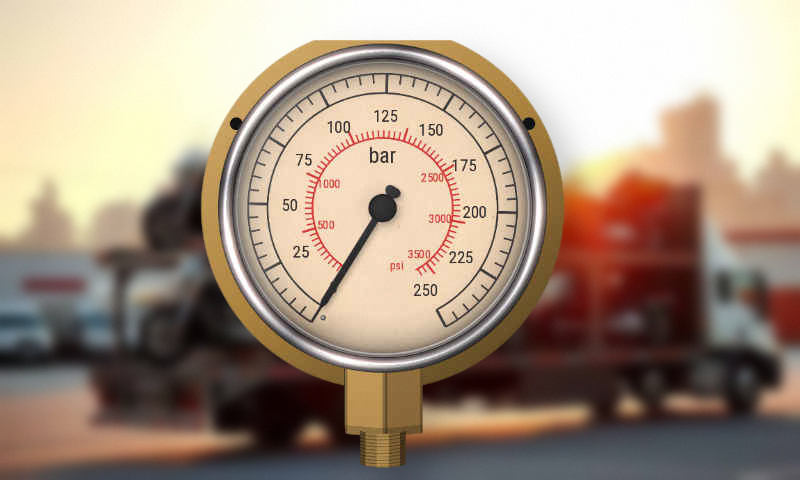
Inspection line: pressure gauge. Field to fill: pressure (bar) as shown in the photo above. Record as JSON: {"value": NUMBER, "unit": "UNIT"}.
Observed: {"value": 0, "unit": "bar"}
